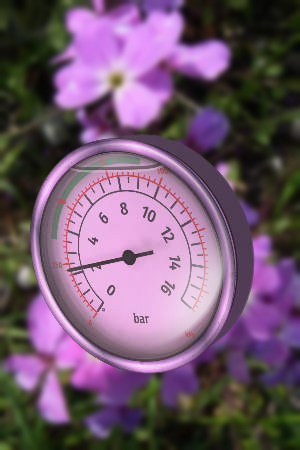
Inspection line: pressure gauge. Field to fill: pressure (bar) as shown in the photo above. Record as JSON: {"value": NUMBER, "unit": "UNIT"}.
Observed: {"value": 2.25, "unit": "bar"}
